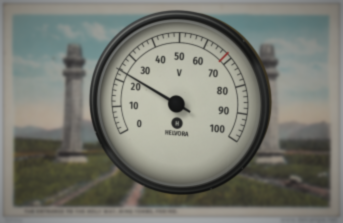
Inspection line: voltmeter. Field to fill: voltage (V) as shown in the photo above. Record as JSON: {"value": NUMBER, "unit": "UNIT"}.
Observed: {"value": 24, "unit": "V"}
